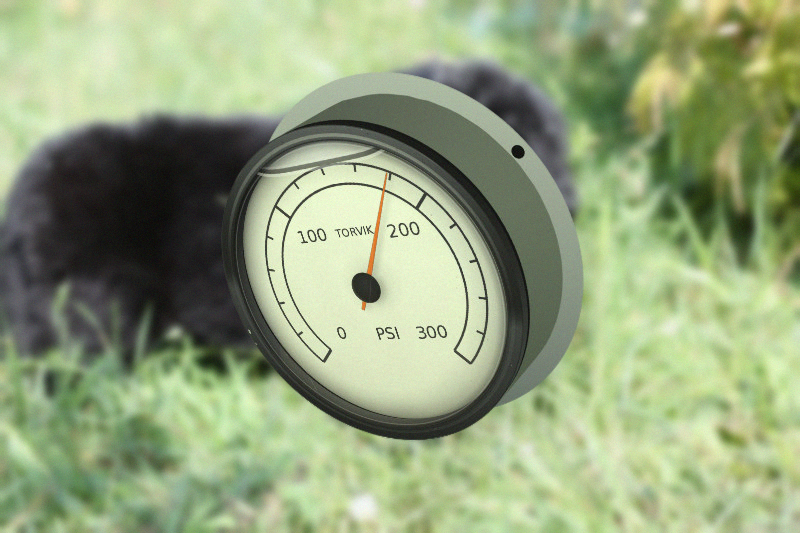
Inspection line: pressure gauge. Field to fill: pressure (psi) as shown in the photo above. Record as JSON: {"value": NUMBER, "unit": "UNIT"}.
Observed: {"value": 180, "unit": "psi"}
